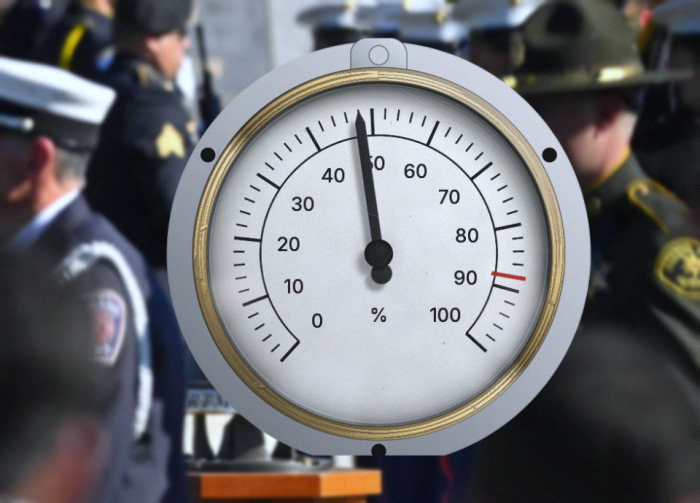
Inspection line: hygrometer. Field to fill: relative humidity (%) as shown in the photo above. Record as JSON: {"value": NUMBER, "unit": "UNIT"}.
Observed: {"value": 48, "unit": "%"}
